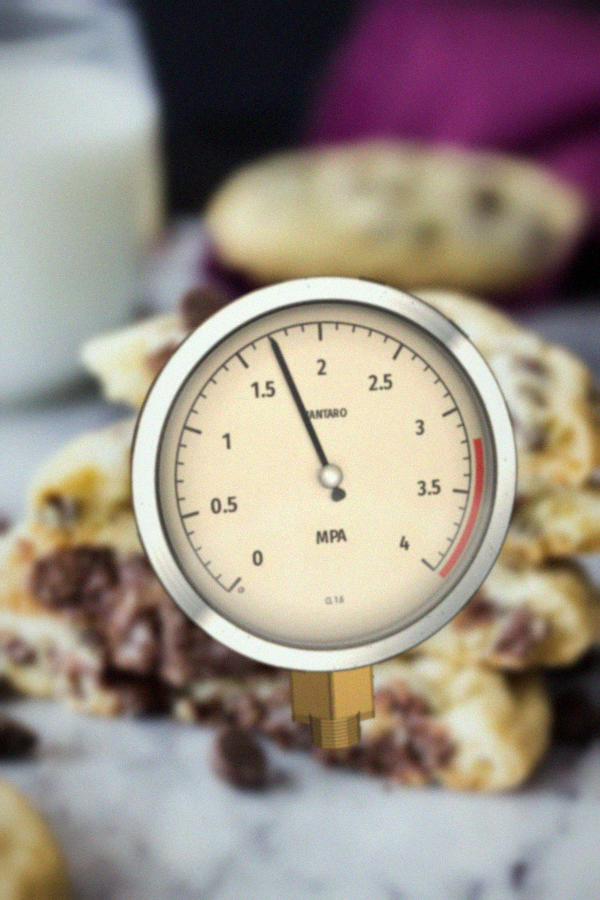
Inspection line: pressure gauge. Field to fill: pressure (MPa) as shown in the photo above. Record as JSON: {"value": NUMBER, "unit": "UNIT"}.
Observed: {"value": 1.7, "unit": "MPa"}
